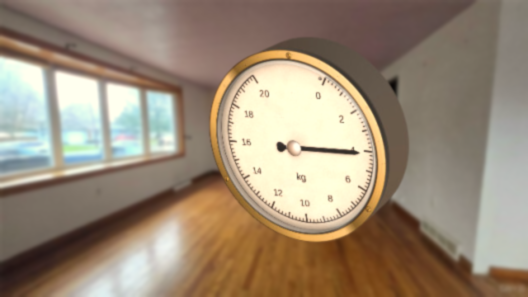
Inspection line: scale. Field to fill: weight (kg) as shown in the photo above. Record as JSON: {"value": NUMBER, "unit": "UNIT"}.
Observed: {"value": 4, "unit": "kg"}
